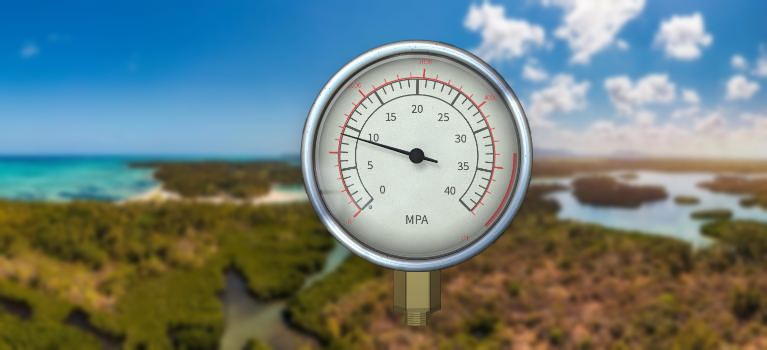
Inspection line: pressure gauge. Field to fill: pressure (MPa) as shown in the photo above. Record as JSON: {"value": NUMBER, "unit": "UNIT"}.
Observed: {"value": 9, "unit": "MPa"}
